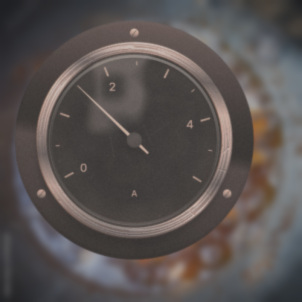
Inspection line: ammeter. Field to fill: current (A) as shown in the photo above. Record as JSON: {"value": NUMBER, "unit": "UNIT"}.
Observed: {"value": 1.5, "unit": "A"}
